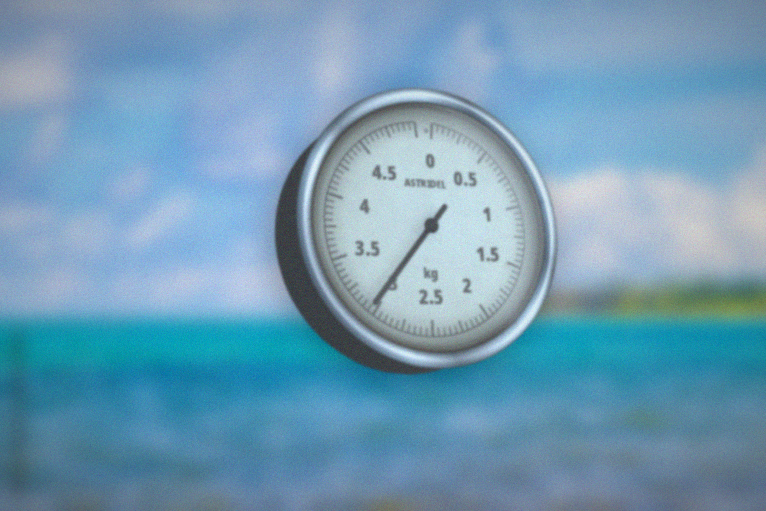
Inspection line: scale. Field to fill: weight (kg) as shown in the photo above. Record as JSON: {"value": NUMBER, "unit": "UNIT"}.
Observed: {"value": 3.05, "unit": "kg"}
